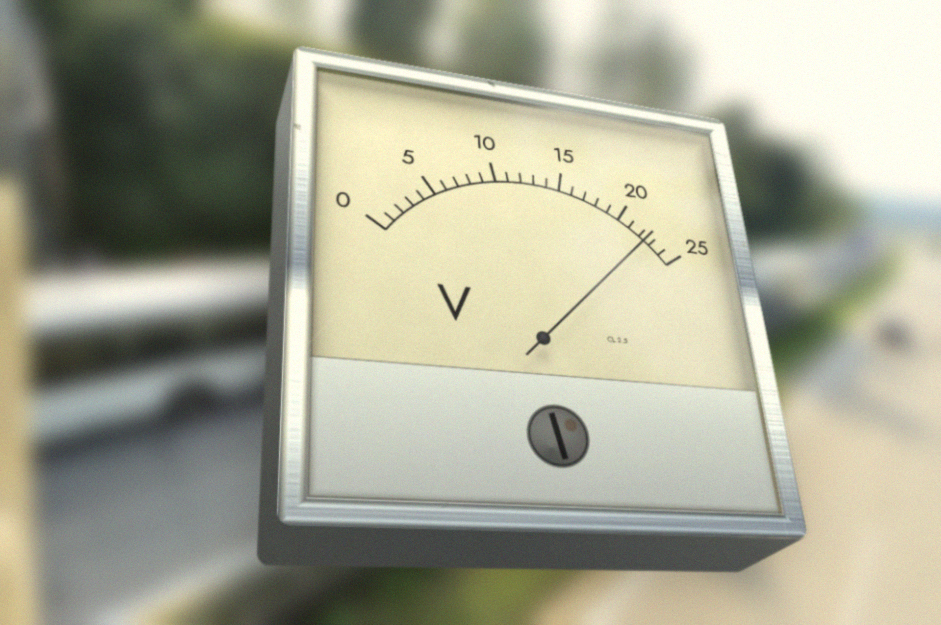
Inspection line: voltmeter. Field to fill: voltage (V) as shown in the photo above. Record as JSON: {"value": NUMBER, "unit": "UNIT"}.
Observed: {"value": 22.5, "unit": "V"}
